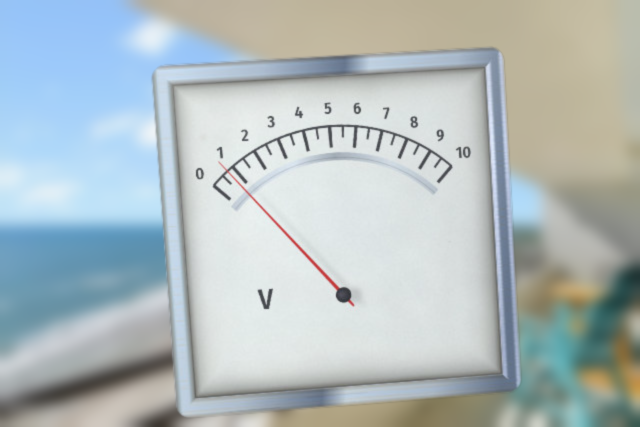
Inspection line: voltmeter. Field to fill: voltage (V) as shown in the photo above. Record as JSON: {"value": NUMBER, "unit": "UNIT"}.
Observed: {"value": 0.75, "unit": "V"}
